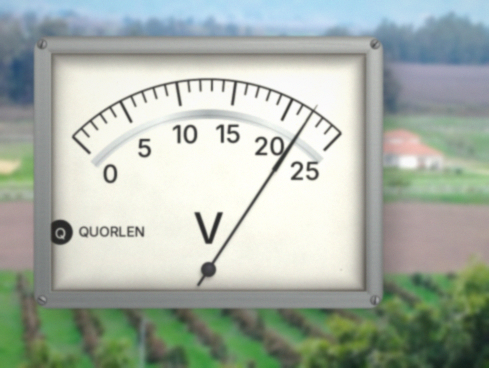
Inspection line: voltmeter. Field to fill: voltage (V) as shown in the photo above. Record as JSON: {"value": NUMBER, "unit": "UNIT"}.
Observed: {"value": 22, "unit": "V"}
